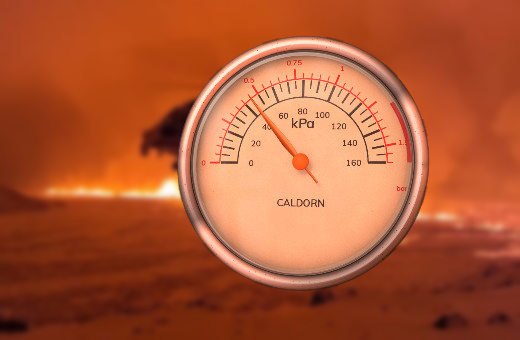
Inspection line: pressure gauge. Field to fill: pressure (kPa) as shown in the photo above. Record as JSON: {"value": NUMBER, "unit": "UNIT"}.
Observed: {"value": 45, "unit": "kPa"}
